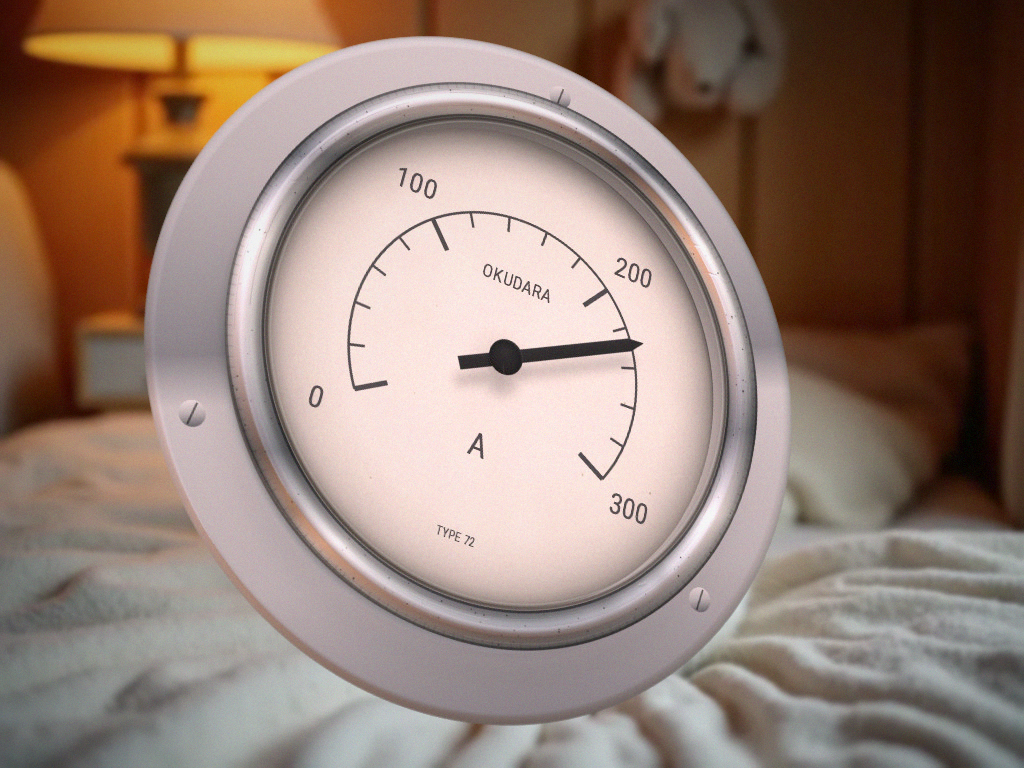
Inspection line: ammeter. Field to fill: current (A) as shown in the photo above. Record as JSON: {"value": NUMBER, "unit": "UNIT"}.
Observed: {"value": 230, "unit": "A"}
